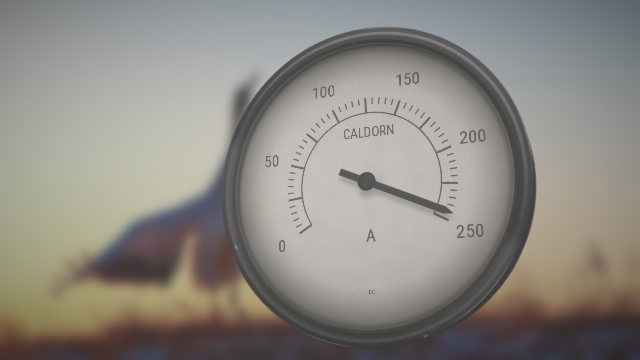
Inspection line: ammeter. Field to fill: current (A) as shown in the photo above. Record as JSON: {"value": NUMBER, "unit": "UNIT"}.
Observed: {"value": 245, "unit": "A"}
